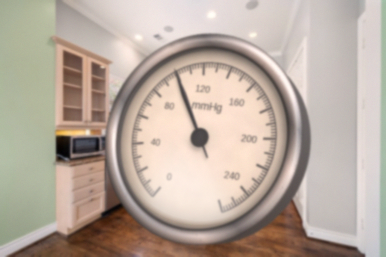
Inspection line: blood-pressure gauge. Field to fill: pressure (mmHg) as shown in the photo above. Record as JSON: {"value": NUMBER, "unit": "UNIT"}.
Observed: {"value": 100, "unit": "mmHg"}
